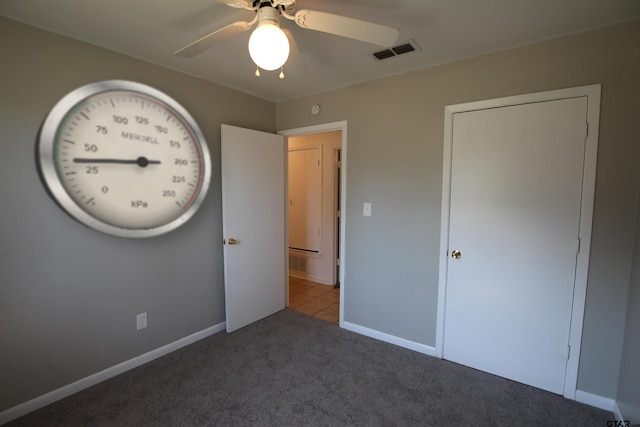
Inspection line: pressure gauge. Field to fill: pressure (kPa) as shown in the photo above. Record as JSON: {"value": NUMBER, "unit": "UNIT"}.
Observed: {"value": 35, "unit": "kPa"}
